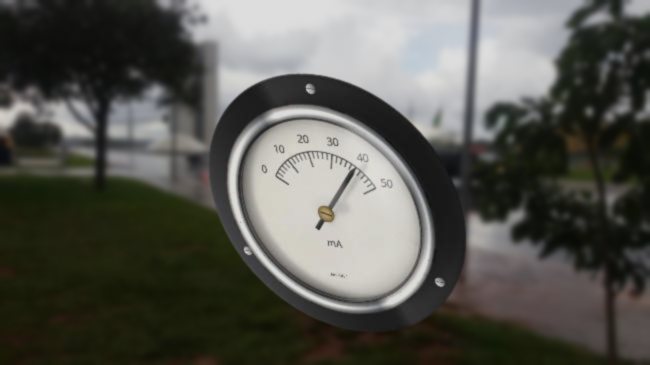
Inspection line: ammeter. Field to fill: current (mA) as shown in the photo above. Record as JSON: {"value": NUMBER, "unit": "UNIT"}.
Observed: {"value": 40, "unit": "mA"}
